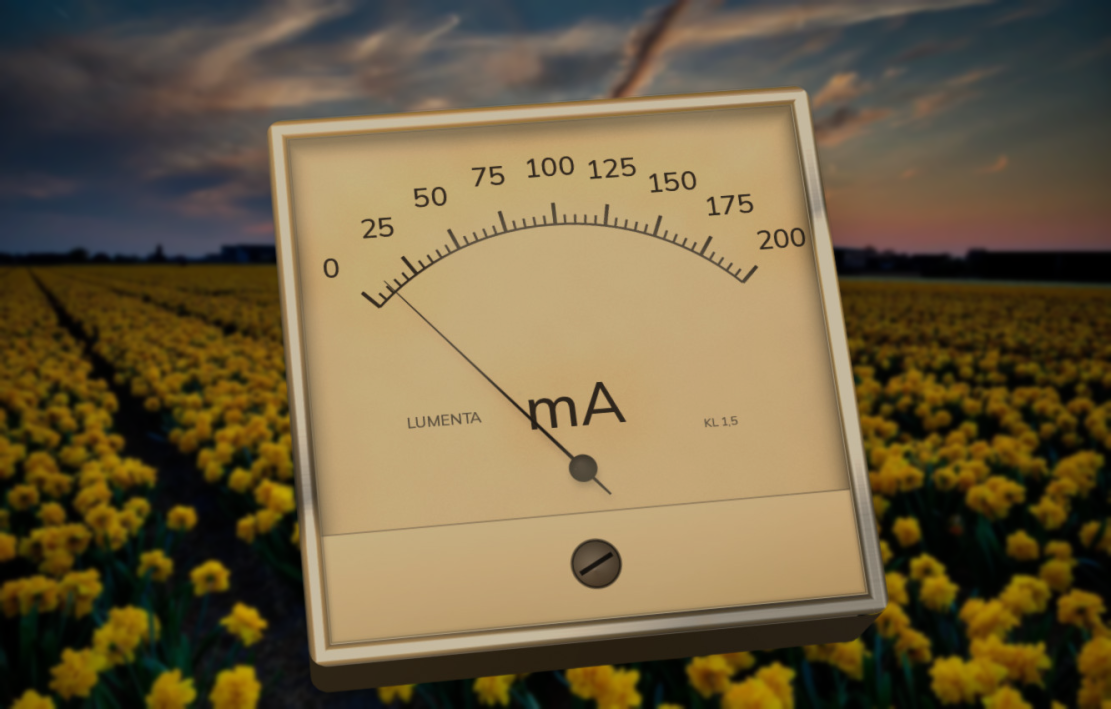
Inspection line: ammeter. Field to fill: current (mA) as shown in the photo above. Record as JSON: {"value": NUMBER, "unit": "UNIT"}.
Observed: {"value": 10, "unit": "mA"}
